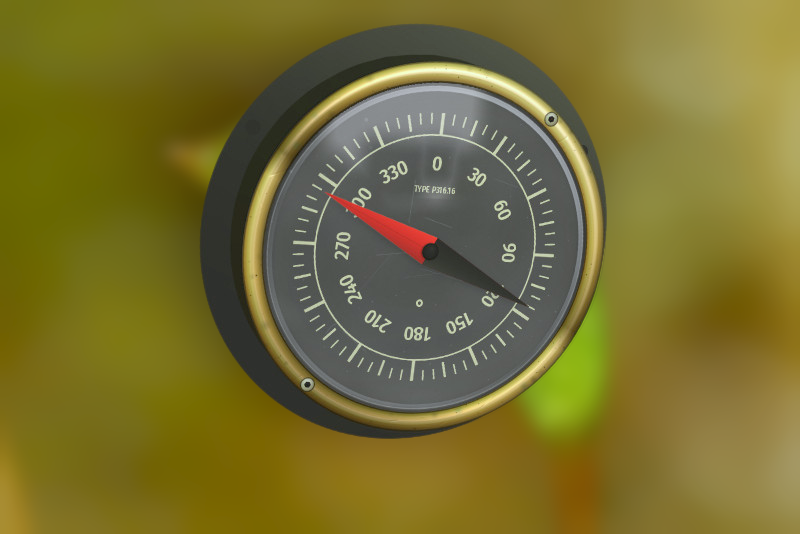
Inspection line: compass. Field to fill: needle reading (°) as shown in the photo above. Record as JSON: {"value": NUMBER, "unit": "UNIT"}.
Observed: {"value": 295, "unit": "°"}
